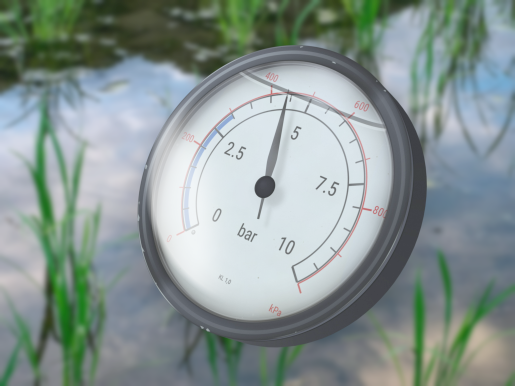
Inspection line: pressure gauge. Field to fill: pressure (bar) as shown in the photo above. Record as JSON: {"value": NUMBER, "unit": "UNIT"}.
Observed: {"value": 4.5, "unit": "bar"}
